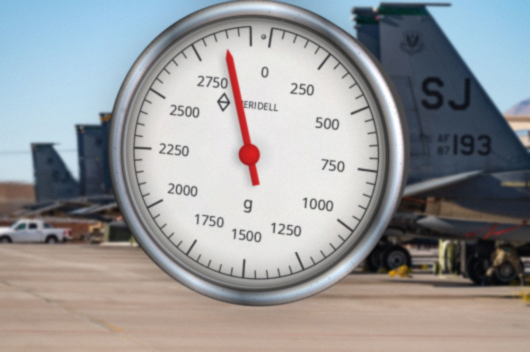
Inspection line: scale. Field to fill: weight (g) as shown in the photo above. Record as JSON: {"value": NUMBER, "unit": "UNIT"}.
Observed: {"value": 2900, "unit": "g"}
